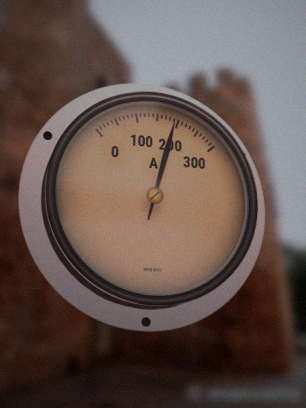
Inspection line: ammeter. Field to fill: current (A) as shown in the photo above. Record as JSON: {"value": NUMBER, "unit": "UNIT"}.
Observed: {"value": 190, "unit": "A"}
